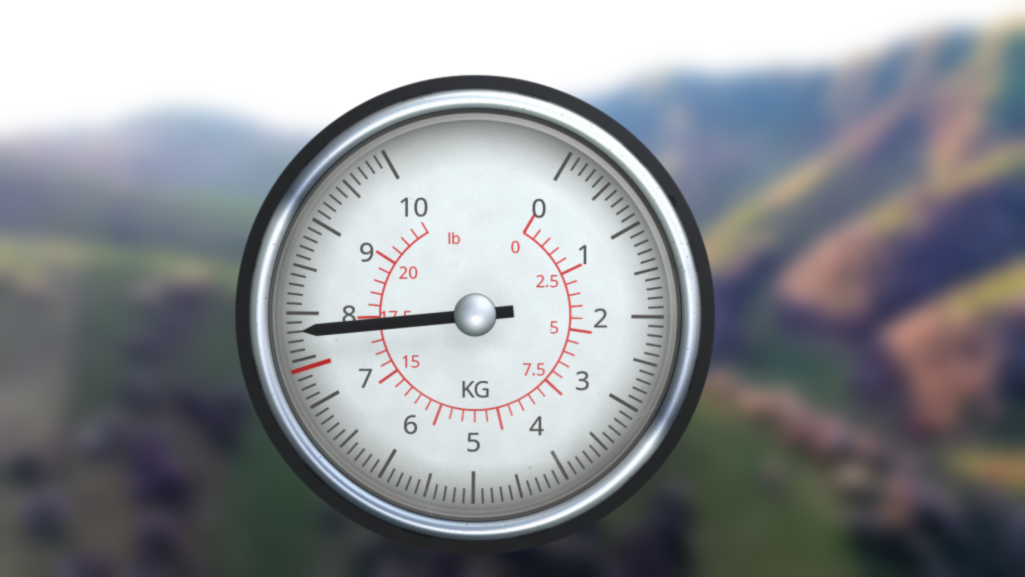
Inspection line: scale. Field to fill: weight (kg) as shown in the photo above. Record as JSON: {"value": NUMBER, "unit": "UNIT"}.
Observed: {"value": 7.8, "unit": "kg"}
